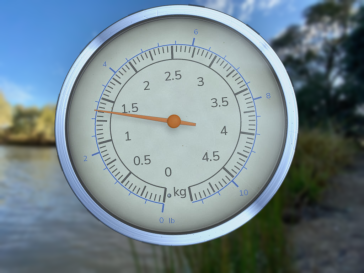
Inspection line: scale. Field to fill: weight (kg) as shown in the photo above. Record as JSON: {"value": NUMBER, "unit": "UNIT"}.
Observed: {"value": 1.35, "unit": "kg"}
